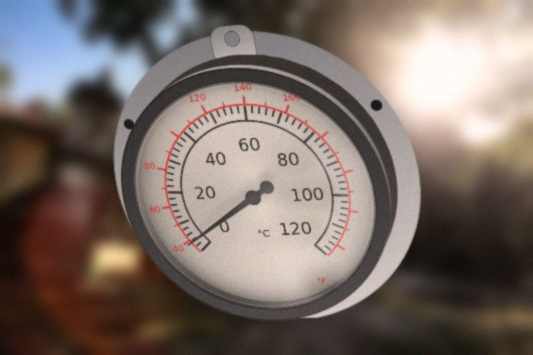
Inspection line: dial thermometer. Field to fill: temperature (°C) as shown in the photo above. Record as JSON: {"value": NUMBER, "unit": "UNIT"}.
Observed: {"value": 4, "unit": "°C"}
